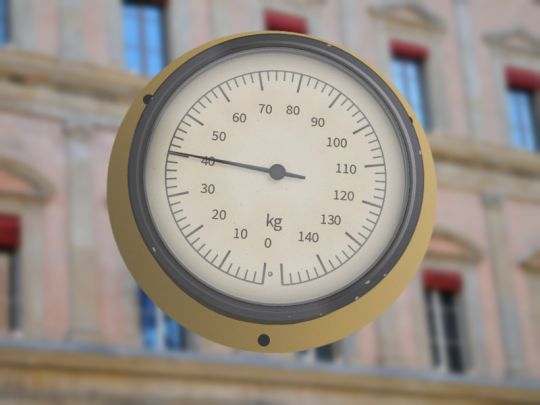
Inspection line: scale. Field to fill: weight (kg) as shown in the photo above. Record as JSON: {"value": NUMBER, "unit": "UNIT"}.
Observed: {"value": 40, "unit": "kg"}
